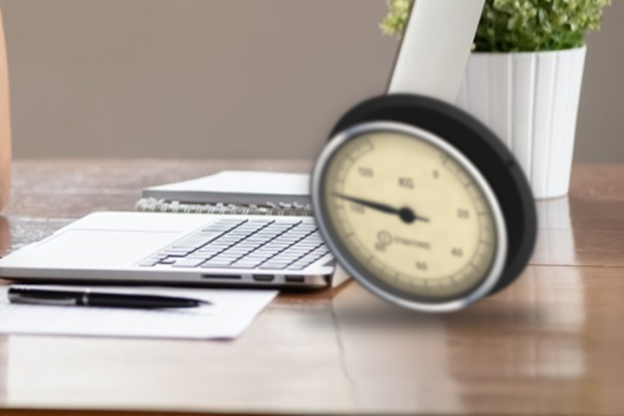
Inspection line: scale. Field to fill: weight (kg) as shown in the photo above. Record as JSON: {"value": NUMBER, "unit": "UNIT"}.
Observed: {"value": 105, "unit": "kg"}
